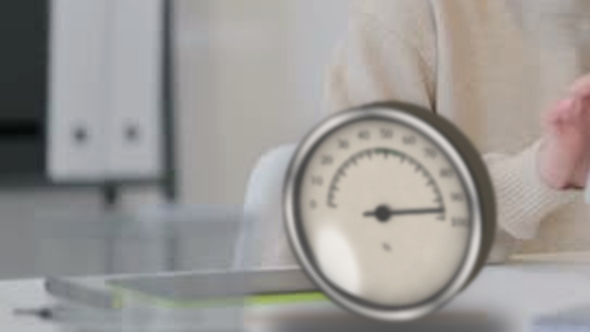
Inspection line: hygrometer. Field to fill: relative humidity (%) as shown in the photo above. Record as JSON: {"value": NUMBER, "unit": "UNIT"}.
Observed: {"value": 95, "unit": "%"}
